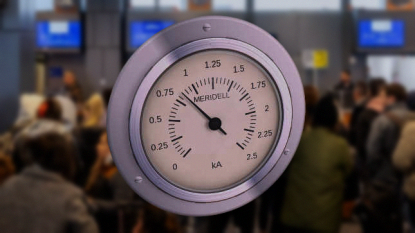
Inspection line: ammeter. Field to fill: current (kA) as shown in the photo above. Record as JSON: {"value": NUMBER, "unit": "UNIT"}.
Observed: {"value": 0.85, "unit": "kA"}
